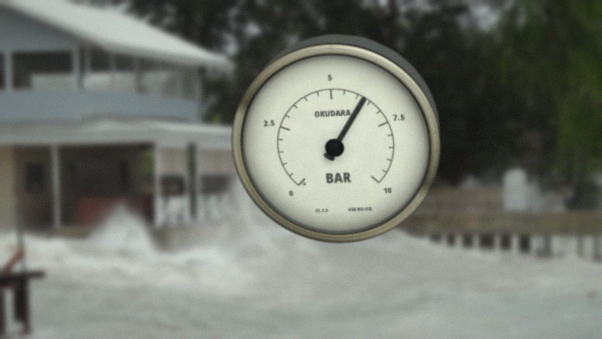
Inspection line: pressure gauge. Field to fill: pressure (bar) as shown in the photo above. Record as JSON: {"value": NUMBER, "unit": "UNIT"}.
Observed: {"value": 6.25, "unit": "bar"}
